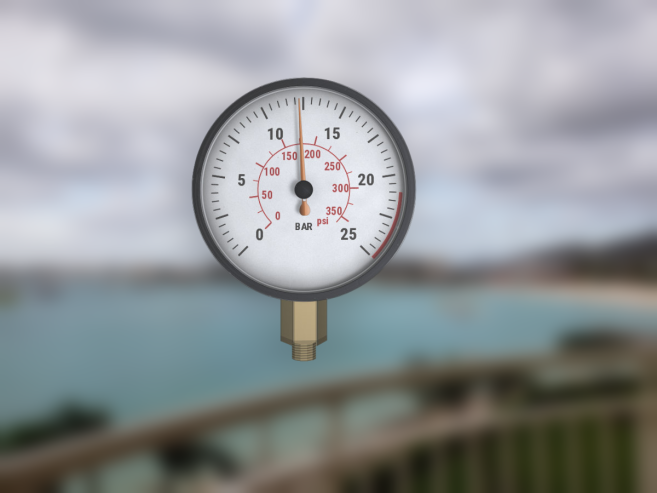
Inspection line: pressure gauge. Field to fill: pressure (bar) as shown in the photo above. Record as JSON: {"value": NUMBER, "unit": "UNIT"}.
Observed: {"value": 12.25, "unit": "bar"}
